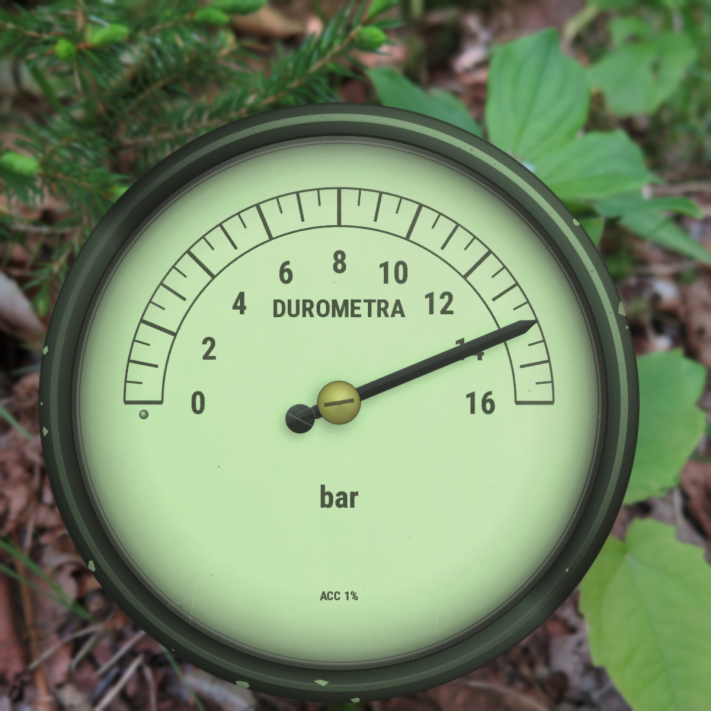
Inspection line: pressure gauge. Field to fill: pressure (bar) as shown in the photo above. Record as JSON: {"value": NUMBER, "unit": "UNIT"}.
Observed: {"value": 14, "unit": "bar"}
